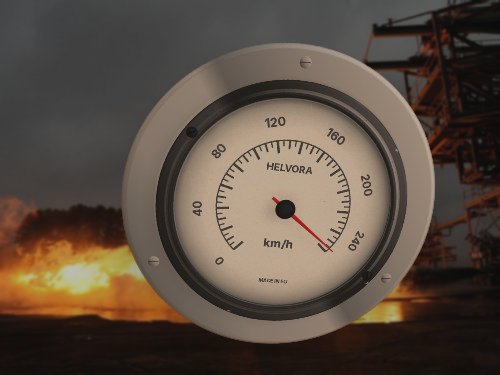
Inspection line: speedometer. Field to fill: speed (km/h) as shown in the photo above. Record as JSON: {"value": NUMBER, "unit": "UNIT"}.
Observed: {"value": 255, "unit": "km/h"}
